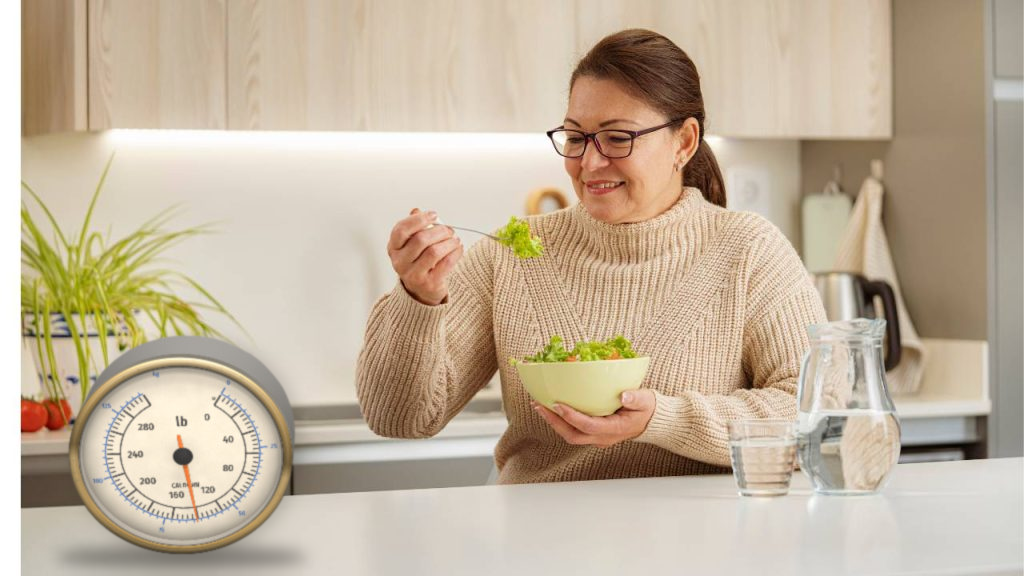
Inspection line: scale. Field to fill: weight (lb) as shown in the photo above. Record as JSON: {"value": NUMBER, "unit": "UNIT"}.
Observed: {"value": 140, "unit": "lb"}
